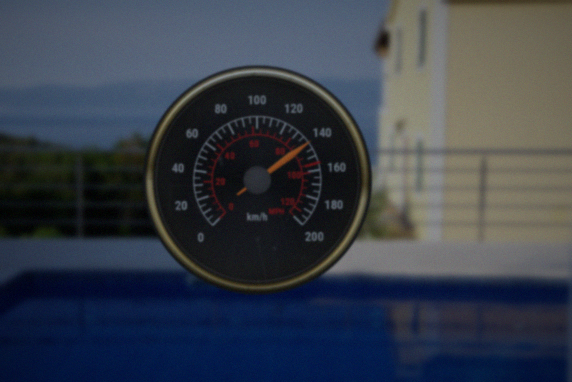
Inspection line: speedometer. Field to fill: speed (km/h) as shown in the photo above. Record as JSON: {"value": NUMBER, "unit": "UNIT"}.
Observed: {"value": 140, "unit": "km/h"}
